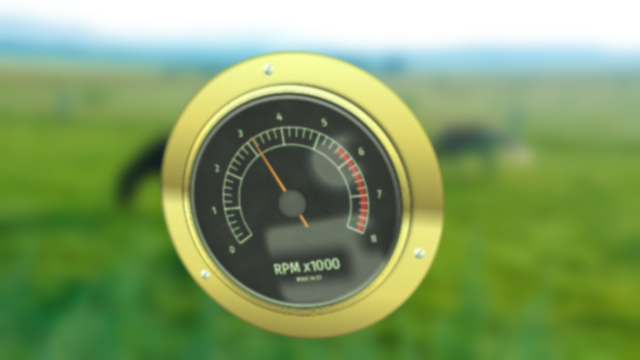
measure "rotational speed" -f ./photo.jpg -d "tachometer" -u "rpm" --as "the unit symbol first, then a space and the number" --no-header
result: rpm 3200
